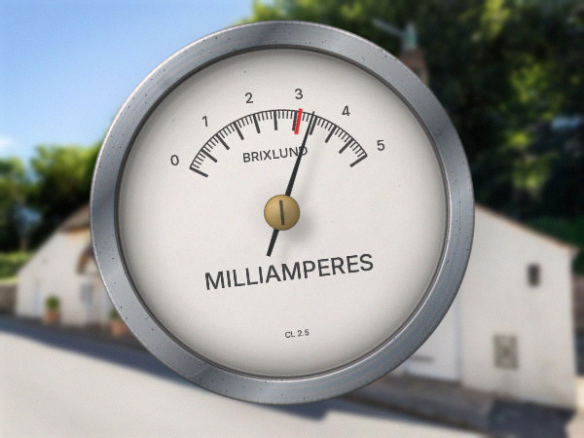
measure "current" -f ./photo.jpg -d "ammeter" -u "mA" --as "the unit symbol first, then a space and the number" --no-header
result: mA 3.4
